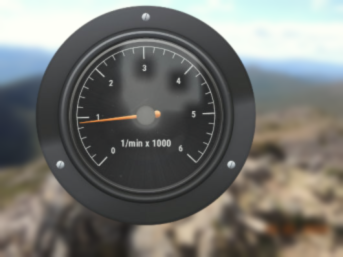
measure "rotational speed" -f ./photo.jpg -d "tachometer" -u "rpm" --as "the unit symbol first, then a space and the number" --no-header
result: rpm 900
